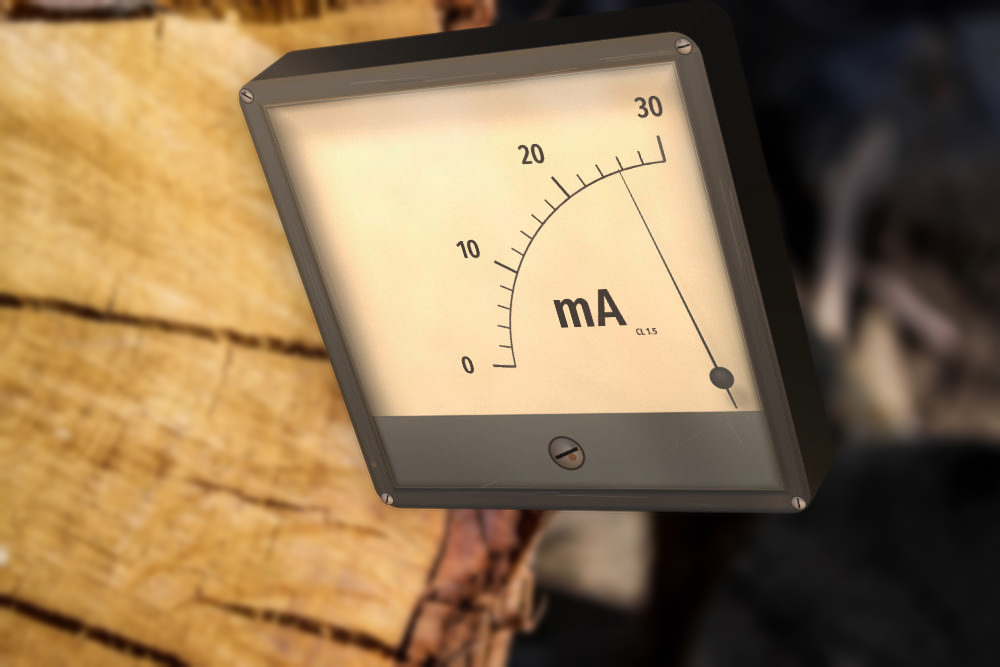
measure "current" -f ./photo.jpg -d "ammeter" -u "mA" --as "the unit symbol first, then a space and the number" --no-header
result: mA 26
